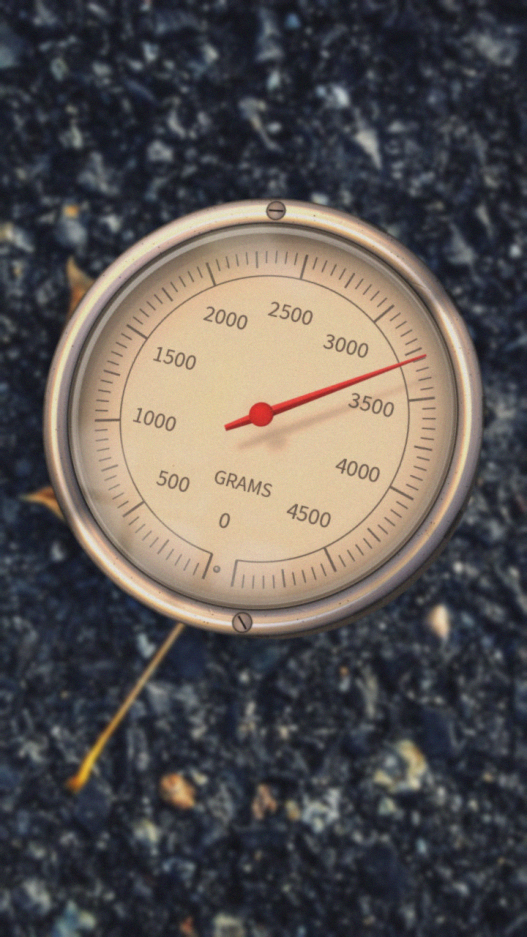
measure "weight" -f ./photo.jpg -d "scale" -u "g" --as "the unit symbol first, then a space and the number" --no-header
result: g 3300
